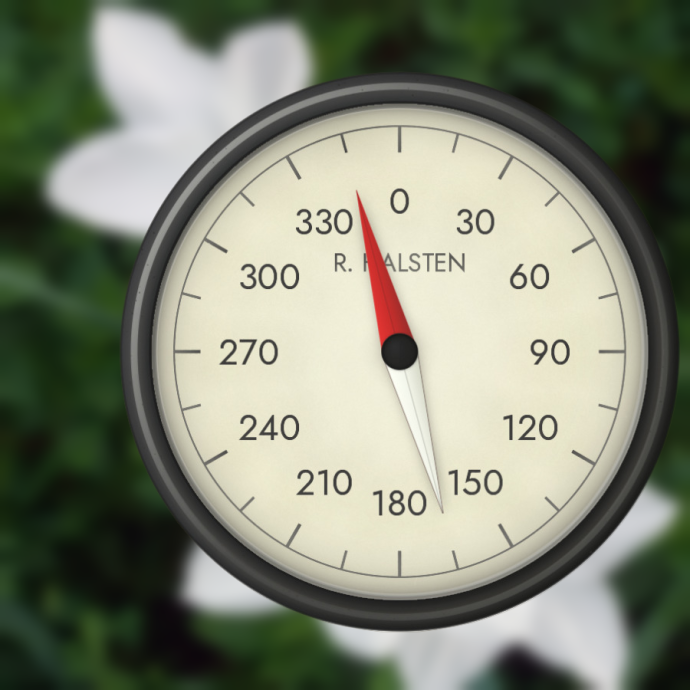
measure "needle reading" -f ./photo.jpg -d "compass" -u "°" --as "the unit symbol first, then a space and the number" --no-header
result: ° 345
